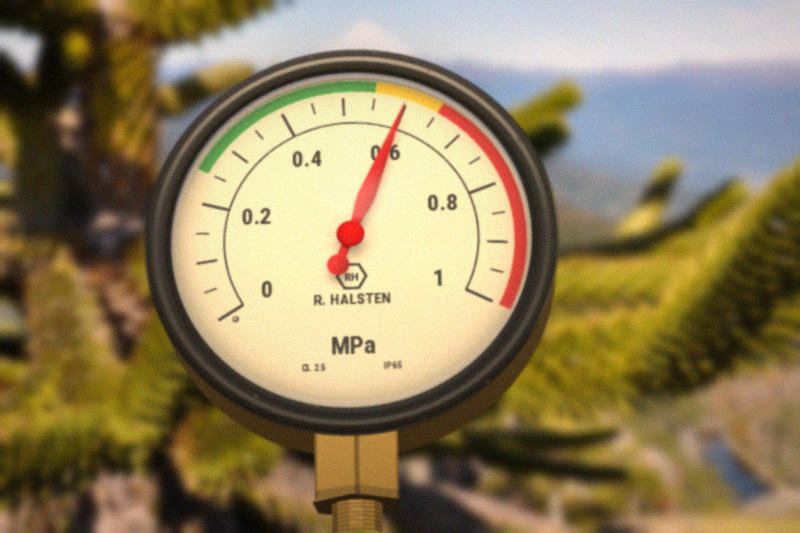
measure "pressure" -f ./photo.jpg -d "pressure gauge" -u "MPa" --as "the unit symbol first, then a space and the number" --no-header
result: MPa 0.6
